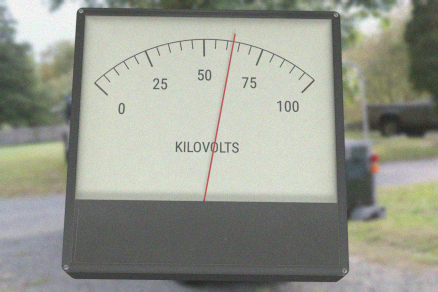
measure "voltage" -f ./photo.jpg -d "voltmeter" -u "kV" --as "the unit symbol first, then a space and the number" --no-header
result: kV 62.5
